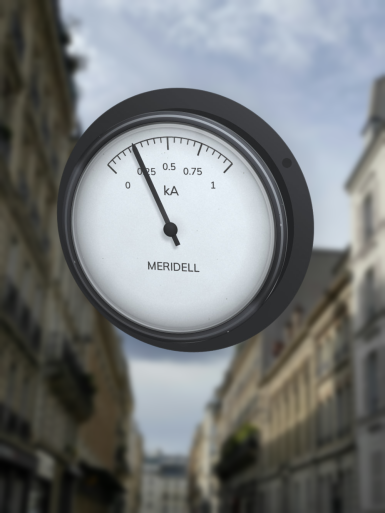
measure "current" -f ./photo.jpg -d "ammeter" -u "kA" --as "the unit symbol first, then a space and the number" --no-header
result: kA 0.25
